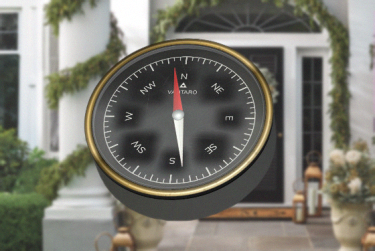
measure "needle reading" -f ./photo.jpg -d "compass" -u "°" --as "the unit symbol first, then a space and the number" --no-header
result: ° 350
